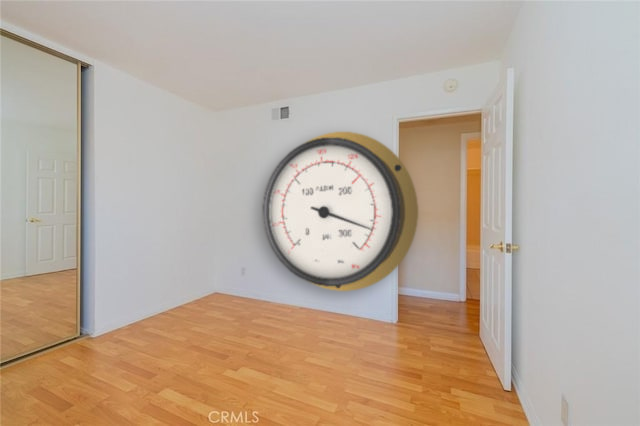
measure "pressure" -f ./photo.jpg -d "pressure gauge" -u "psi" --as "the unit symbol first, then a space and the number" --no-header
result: psi 270
